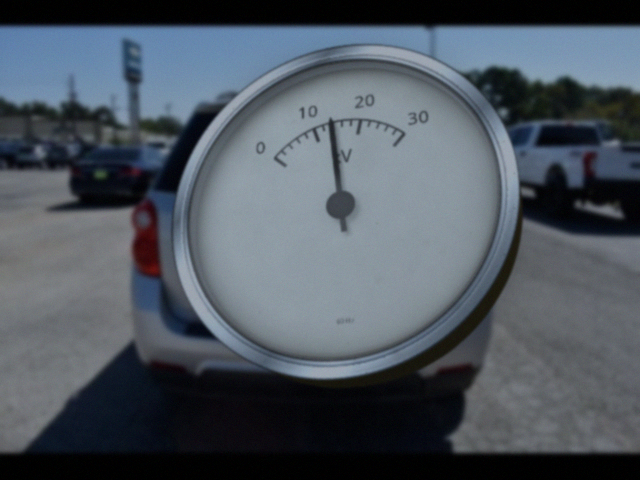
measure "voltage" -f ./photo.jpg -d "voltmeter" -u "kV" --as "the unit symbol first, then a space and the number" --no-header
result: kV 14
